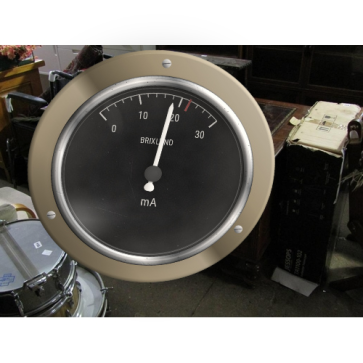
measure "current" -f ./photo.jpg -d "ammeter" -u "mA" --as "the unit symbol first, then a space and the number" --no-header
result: mA 18
